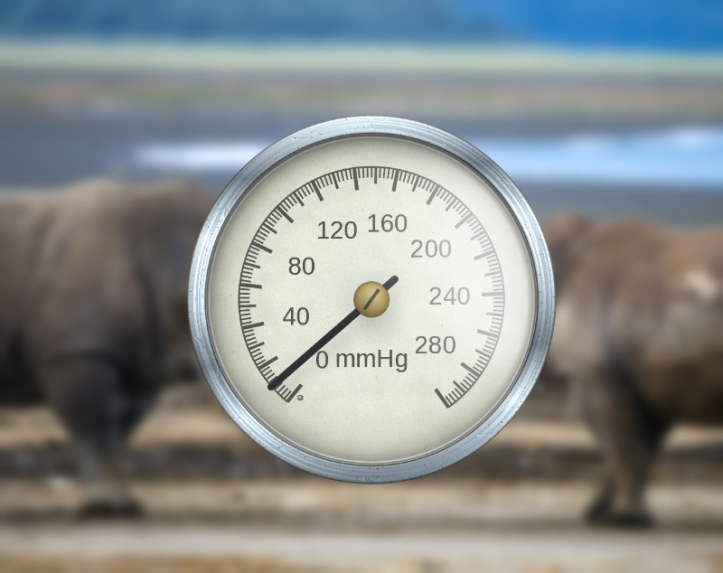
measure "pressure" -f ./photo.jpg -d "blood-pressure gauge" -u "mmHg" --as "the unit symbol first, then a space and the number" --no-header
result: mmHg 10
